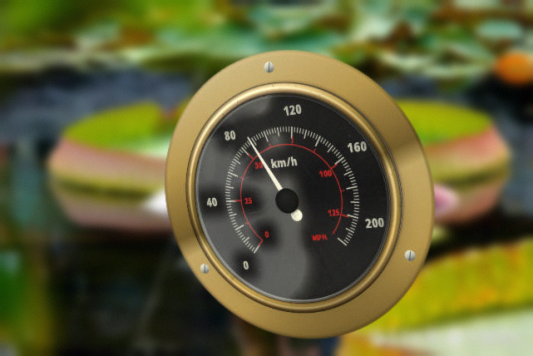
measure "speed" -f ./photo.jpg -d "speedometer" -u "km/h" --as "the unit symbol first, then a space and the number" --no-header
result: km/h 90
